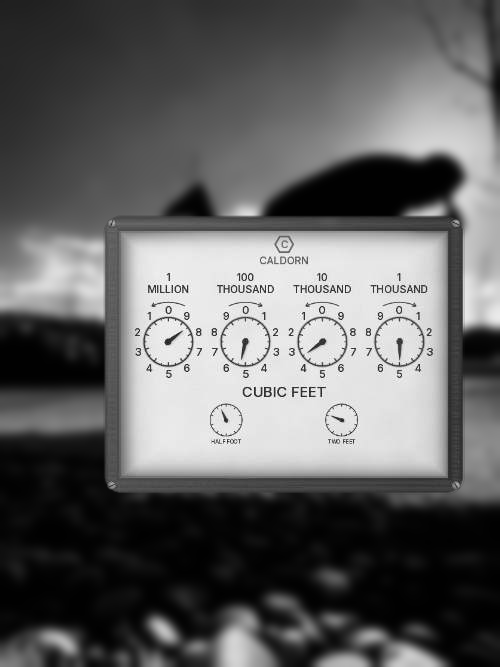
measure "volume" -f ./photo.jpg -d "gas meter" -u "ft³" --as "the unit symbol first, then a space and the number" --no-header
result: ft³ 853500
